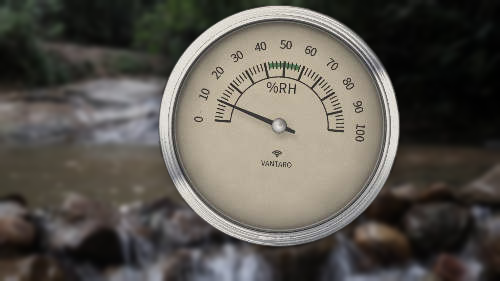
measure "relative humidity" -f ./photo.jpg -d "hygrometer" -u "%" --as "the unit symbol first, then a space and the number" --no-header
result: % 10
